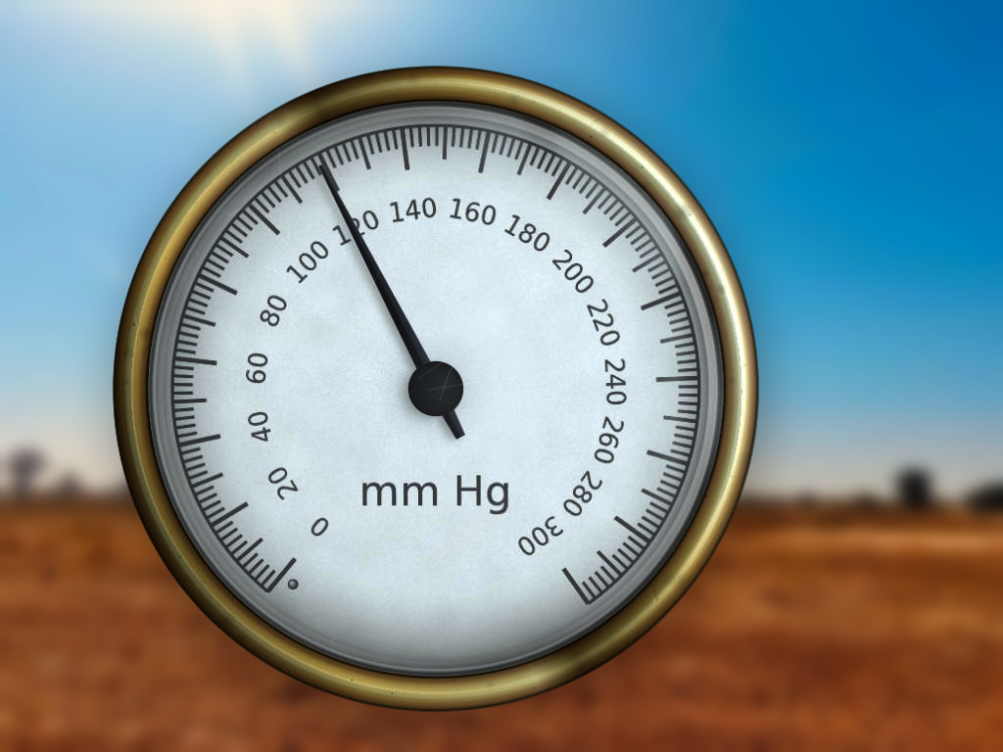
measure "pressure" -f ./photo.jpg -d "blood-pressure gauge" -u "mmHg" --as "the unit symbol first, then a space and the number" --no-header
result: mmHg 119
